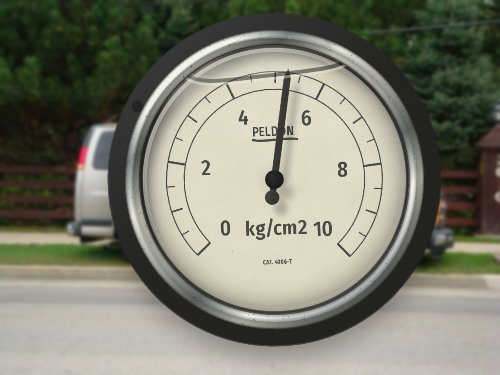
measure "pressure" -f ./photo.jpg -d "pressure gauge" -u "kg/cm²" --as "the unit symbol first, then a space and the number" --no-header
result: kg/cm² 5.25
